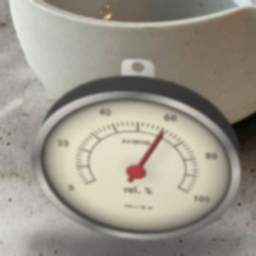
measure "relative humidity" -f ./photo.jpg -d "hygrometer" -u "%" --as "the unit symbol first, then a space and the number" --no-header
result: % 60
